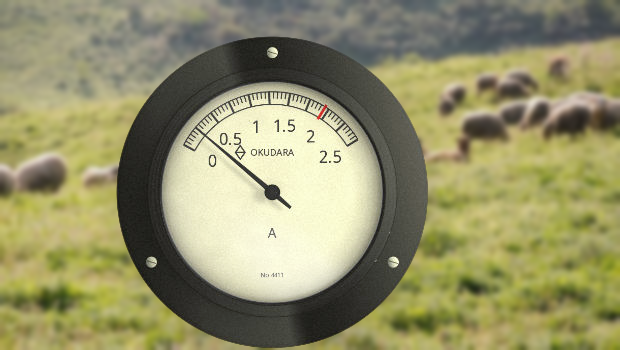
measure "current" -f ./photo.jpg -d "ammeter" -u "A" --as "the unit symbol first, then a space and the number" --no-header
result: A 0.25
